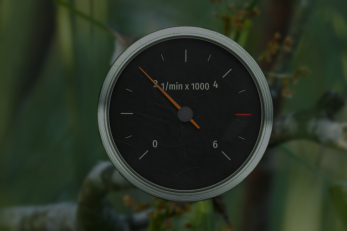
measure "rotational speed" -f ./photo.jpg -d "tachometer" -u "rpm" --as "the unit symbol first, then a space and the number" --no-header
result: rpm 2000
